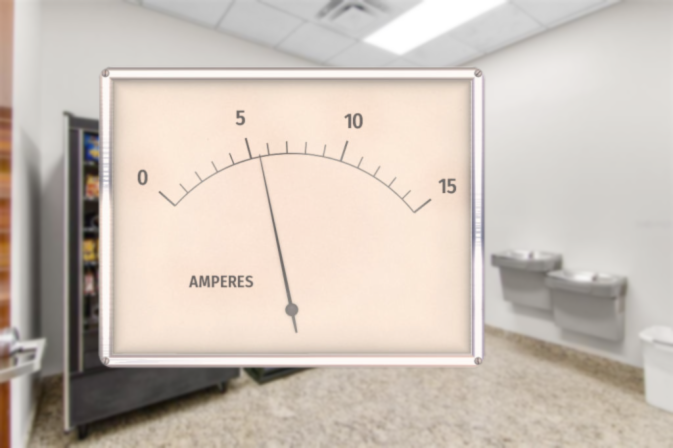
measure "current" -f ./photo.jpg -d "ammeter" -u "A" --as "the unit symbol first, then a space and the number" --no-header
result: A 5.5
